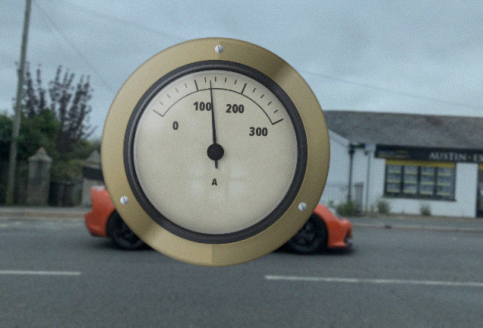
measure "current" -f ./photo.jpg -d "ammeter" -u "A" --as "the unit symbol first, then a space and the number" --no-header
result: A 130
